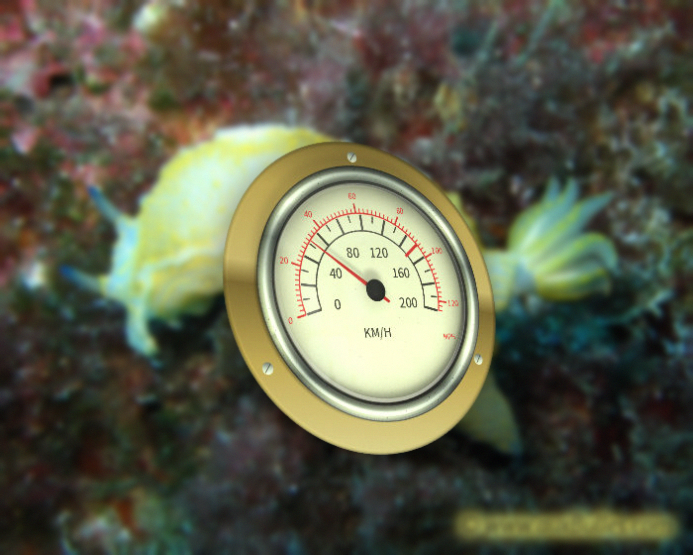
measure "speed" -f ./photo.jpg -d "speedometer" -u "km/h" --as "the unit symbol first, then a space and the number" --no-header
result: km/h 50
